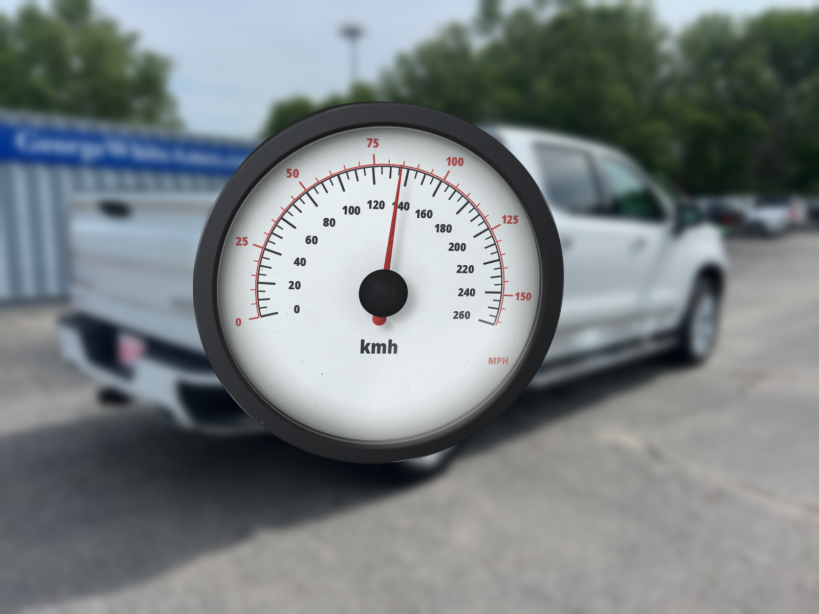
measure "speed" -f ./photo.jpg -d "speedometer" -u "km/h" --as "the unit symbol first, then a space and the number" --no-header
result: km/h 135
